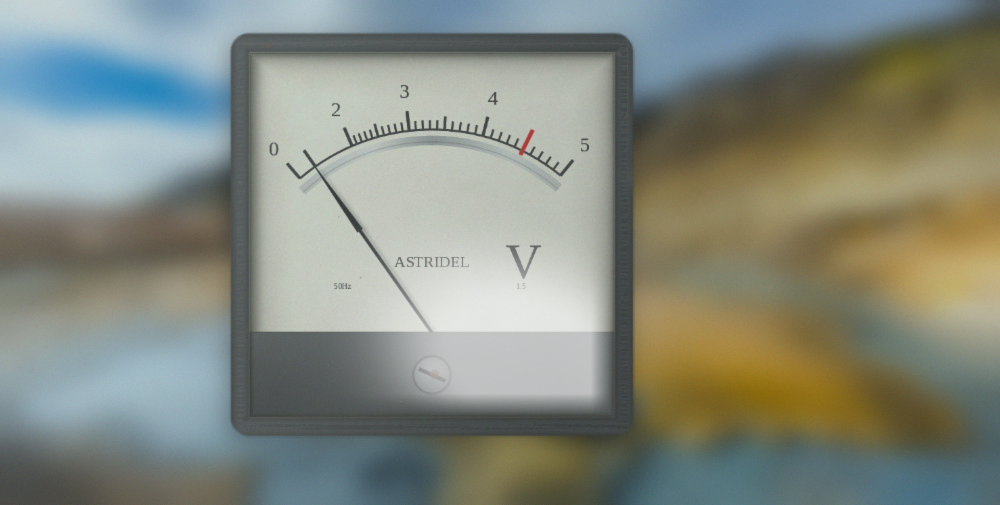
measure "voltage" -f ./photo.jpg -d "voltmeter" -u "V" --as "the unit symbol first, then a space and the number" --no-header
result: V 1
